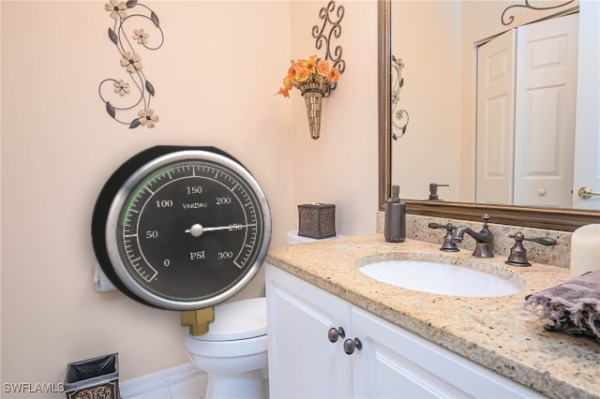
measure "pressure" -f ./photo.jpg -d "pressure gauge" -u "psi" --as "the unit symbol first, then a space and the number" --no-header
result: psi 250
